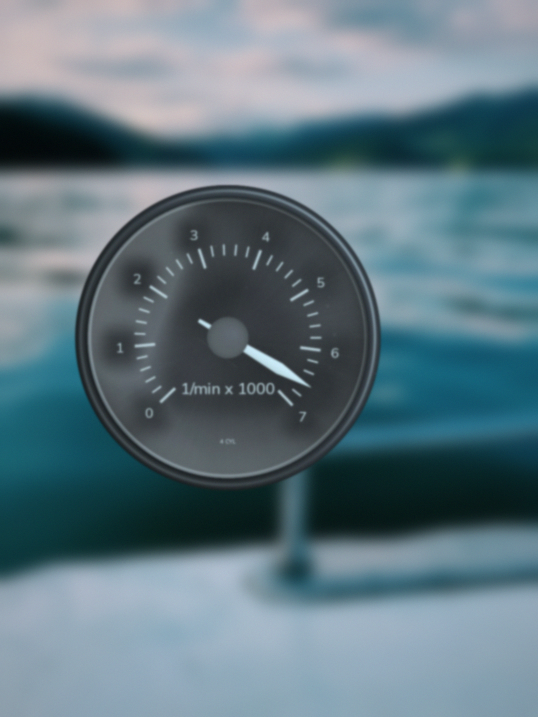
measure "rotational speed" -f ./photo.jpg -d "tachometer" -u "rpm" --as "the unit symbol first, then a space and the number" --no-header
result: rpm 6600
